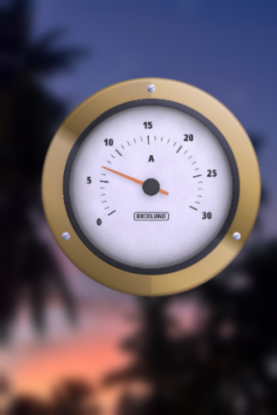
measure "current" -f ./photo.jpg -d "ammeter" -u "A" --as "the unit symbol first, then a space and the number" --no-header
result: A 7
